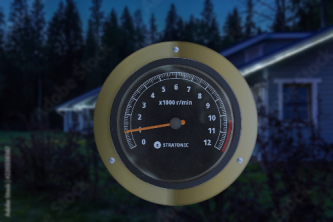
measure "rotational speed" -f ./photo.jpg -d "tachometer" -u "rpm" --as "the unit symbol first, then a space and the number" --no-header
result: rpm 1000
